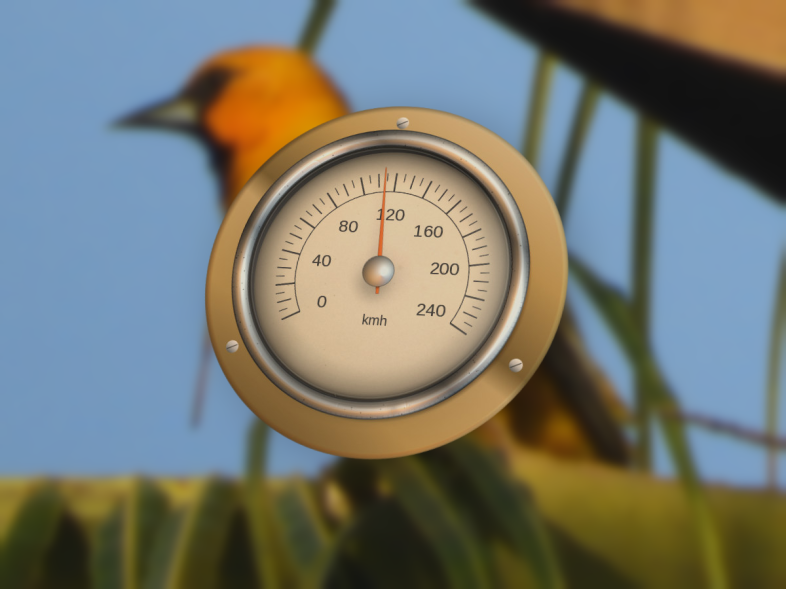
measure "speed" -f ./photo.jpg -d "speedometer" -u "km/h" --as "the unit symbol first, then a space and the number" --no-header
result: km/h 115
